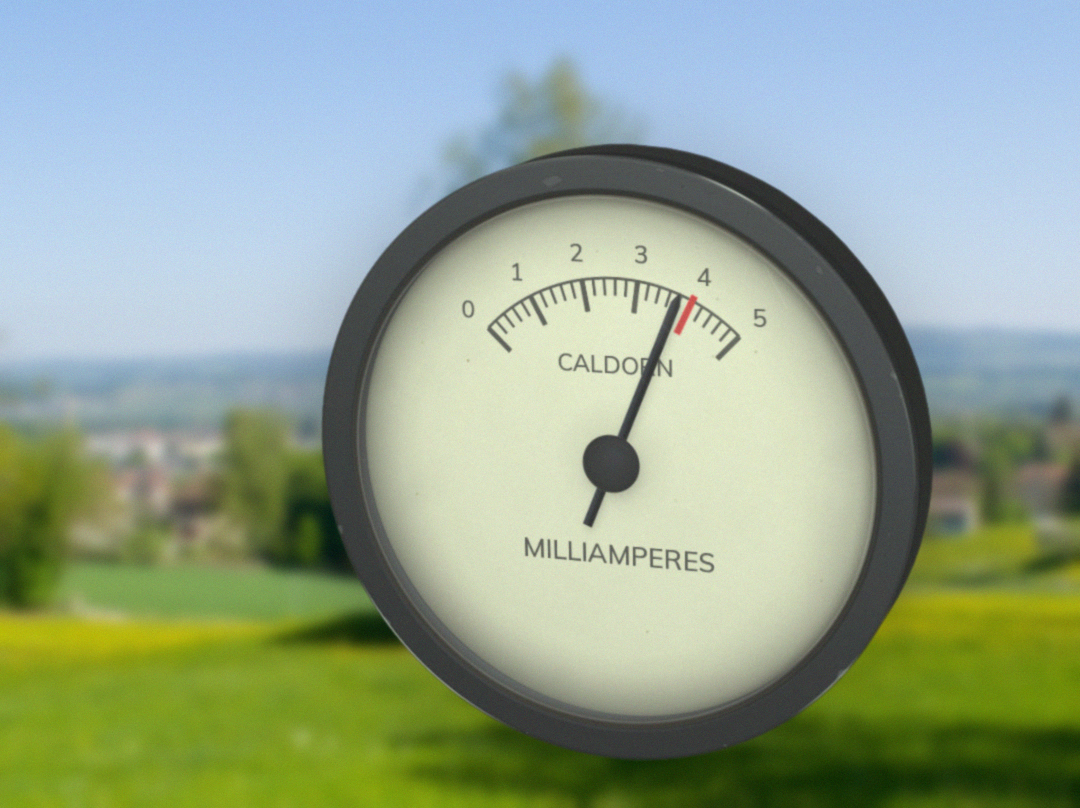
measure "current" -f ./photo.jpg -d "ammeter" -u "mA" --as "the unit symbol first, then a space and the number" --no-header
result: mA 3.8
